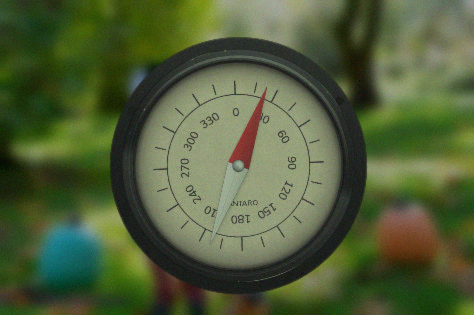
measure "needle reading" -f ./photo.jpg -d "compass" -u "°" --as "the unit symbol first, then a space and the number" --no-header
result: ° 22.5
